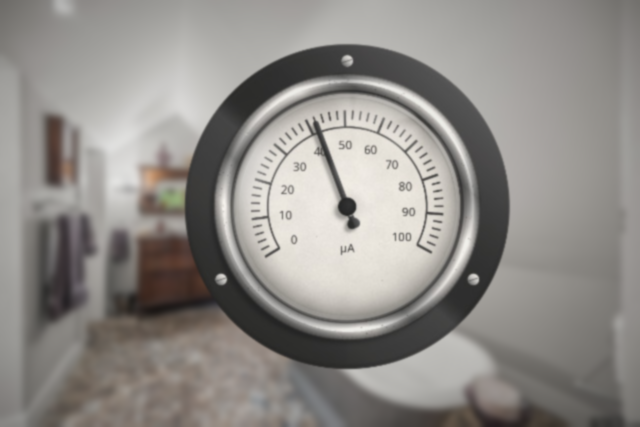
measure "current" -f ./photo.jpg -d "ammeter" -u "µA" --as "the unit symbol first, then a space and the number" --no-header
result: µA 42
